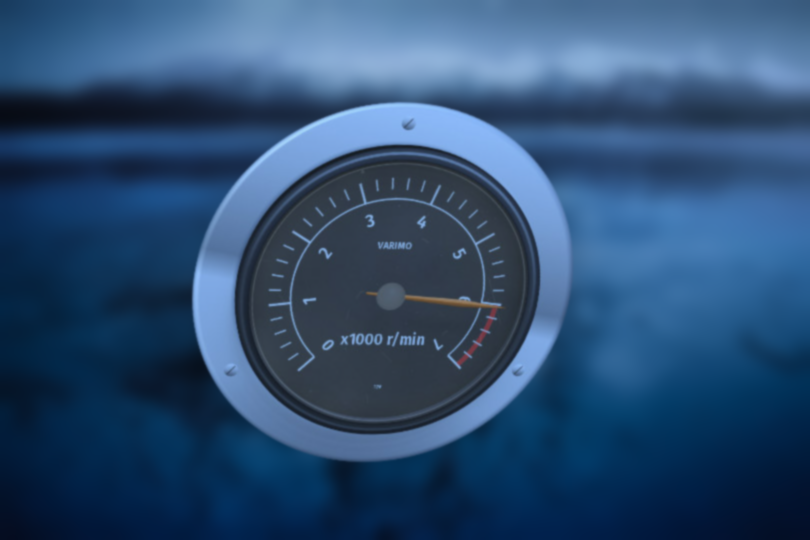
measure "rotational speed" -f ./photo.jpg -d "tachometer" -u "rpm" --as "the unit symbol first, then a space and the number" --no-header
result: rpm 6000
